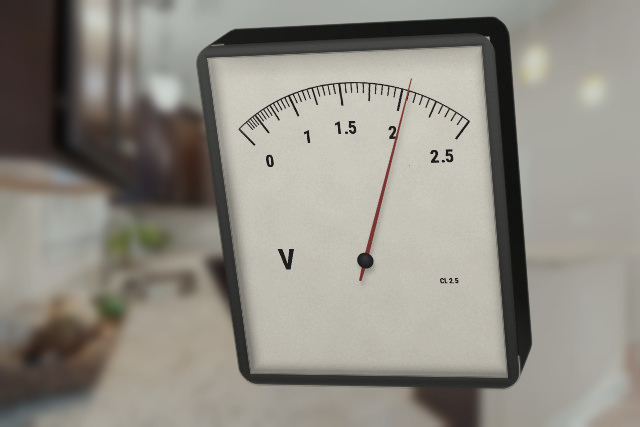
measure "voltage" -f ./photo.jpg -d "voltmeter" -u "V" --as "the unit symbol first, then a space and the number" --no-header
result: V 2.05
